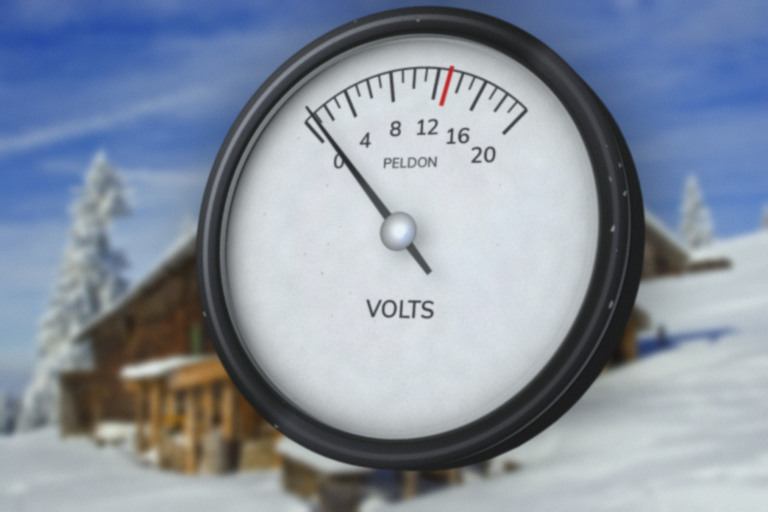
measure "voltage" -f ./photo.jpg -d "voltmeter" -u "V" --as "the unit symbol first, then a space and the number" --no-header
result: V 1
